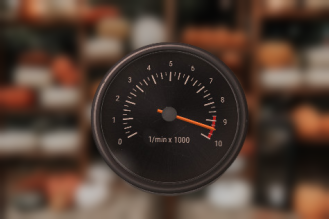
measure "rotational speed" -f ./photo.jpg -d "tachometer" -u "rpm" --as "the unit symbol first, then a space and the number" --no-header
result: rpm 9500
